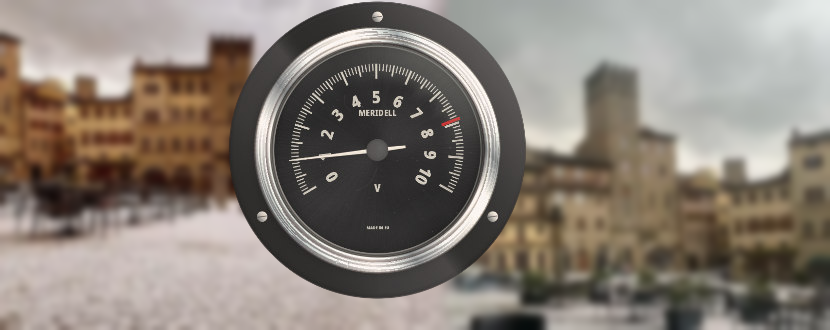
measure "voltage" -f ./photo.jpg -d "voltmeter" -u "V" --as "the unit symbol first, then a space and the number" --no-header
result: V 1
